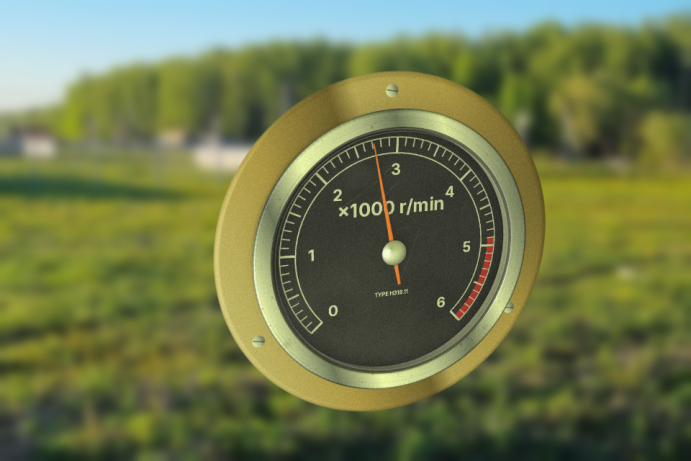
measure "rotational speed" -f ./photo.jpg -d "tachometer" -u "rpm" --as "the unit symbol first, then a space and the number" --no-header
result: rpm 2700
